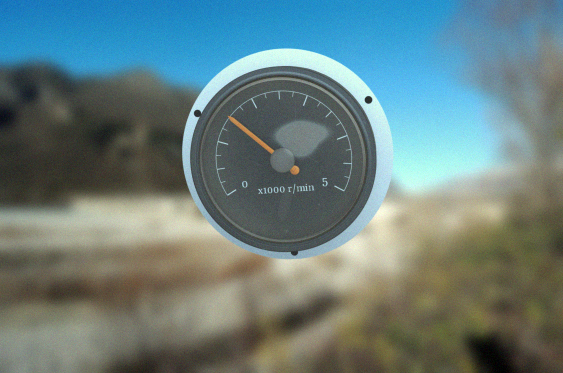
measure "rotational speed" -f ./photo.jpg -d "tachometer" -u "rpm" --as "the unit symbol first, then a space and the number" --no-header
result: rpm 1500
